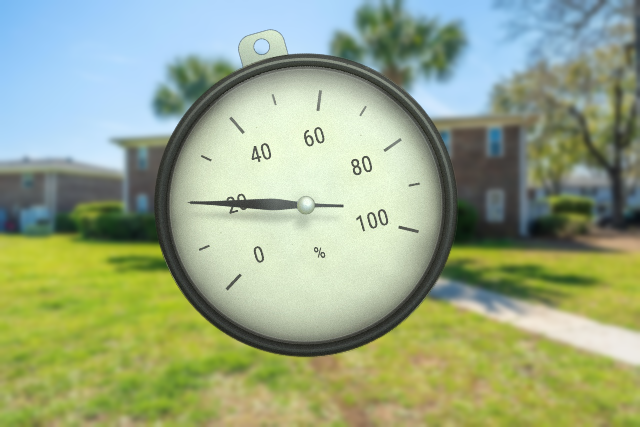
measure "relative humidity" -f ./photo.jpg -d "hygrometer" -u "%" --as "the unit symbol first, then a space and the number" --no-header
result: % 20
